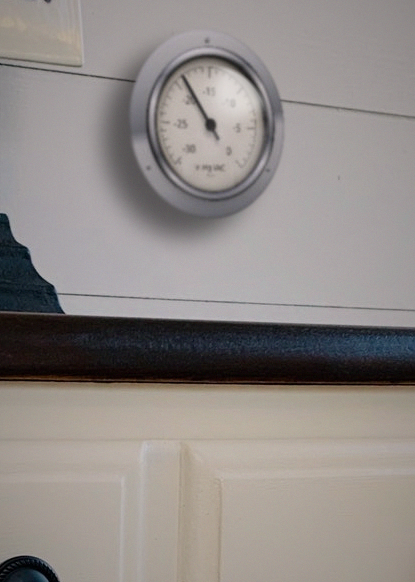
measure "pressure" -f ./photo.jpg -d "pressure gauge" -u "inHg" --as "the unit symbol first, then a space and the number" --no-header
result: inHg -19
